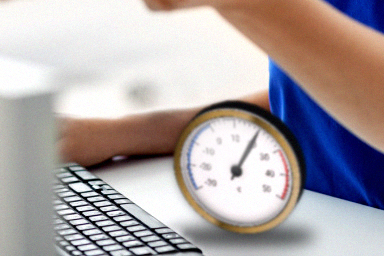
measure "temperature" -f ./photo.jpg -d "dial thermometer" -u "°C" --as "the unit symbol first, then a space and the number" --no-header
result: °C 20
